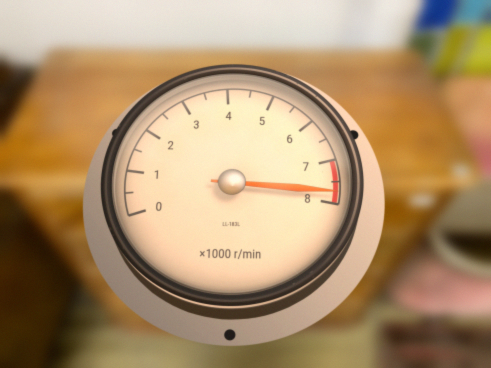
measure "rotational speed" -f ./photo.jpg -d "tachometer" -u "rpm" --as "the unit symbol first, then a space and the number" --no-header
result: rpm 7750
